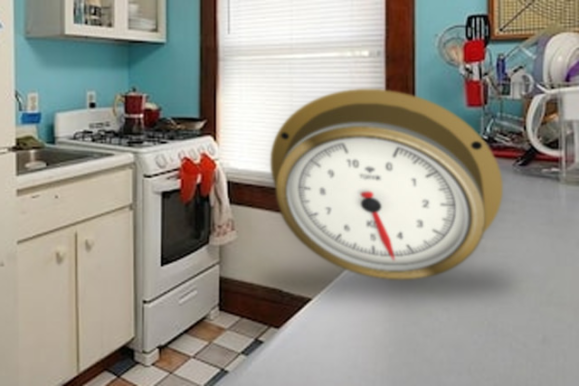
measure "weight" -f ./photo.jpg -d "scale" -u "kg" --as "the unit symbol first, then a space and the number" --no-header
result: kg 4.5
